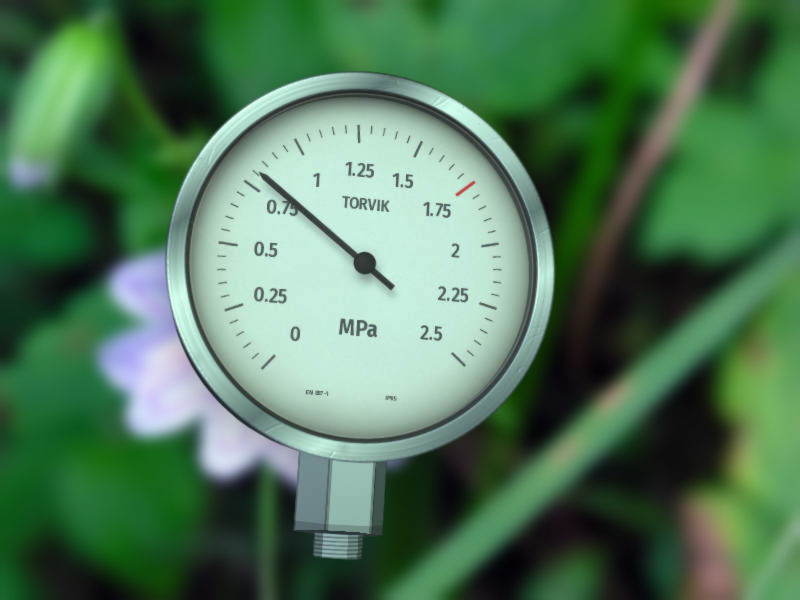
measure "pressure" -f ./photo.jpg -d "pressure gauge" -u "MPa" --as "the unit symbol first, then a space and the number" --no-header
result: MPa 0.8
